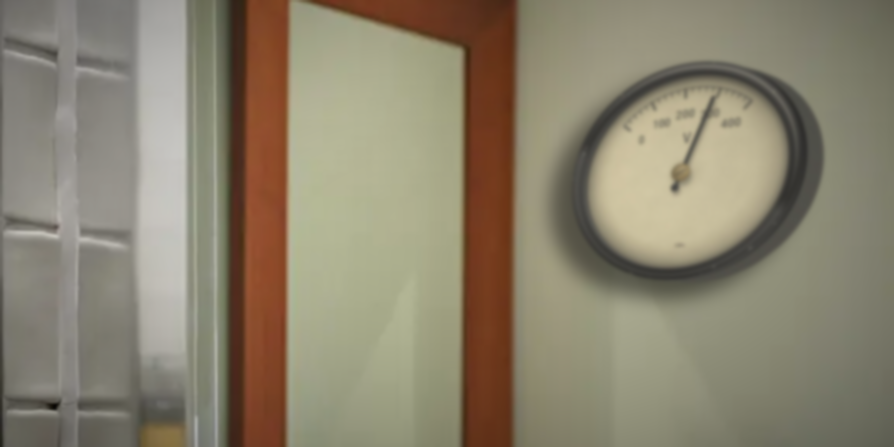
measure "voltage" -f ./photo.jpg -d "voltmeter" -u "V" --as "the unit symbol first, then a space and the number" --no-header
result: V 300
